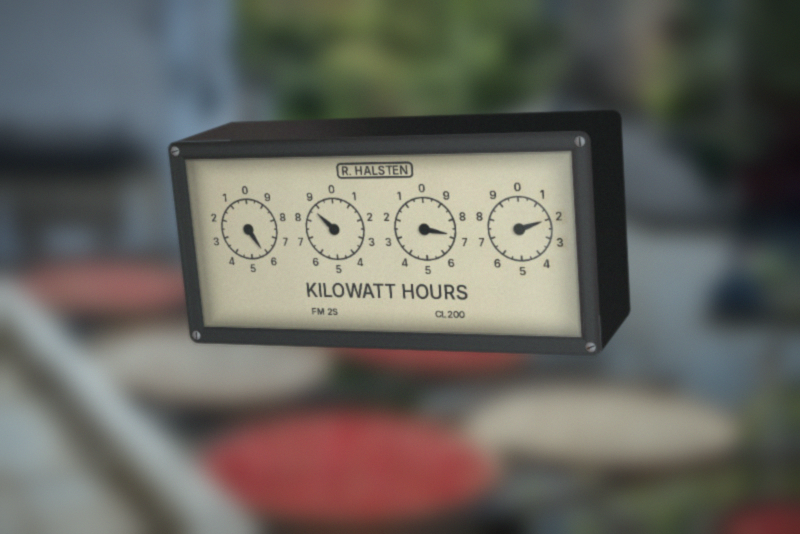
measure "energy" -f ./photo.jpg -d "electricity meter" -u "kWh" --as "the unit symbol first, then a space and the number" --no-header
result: kWh 5872
